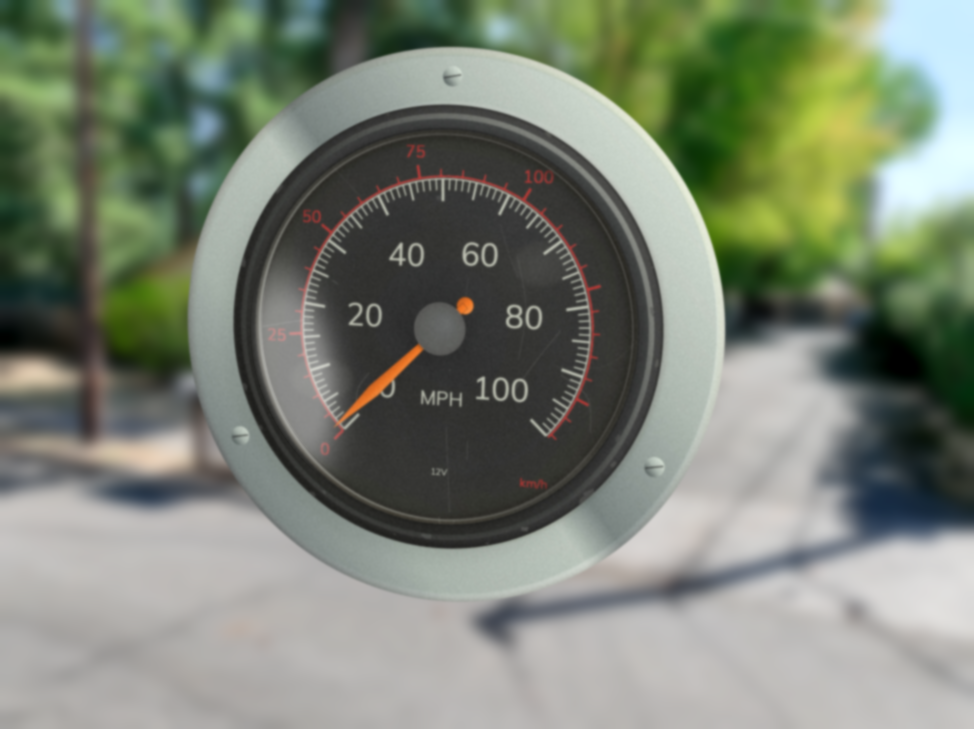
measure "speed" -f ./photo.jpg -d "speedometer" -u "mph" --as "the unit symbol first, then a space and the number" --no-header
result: mph 1
